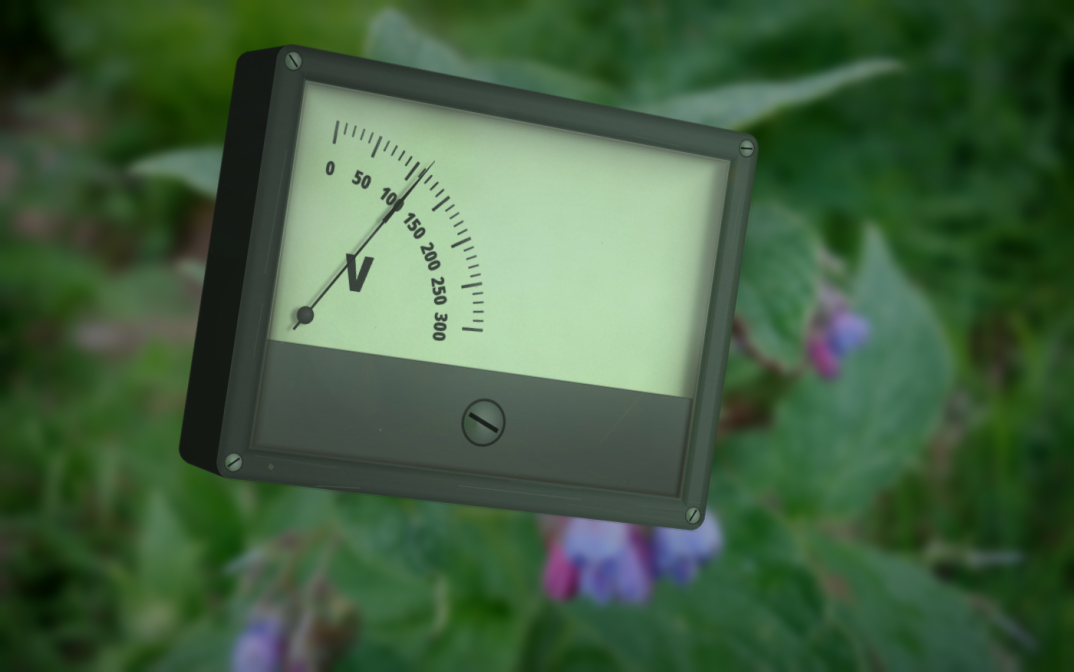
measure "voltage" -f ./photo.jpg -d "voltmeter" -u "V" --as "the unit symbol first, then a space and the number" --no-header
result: V 110
